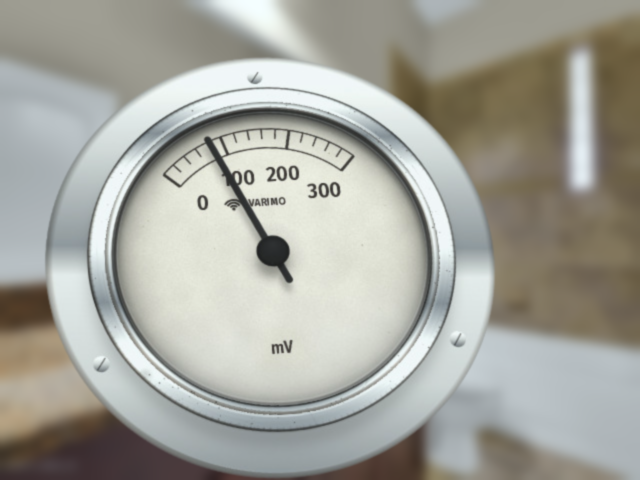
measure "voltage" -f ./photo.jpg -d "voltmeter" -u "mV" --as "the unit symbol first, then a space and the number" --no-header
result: mV 80
